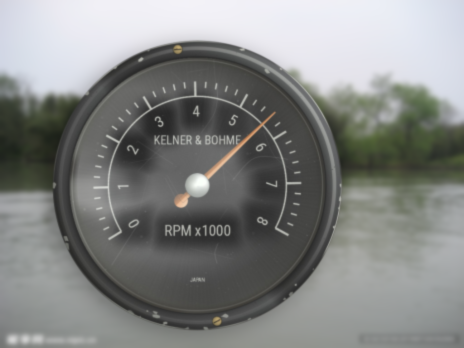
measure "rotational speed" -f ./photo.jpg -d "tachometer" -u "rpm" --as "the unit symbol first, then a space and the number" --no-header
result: rpm 5600
